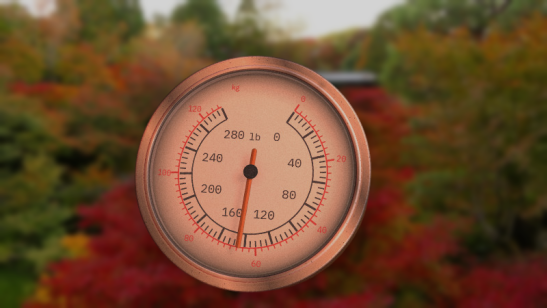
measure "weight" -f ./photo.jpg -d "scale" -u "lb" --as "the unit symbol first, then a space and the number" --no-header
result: lb 144
